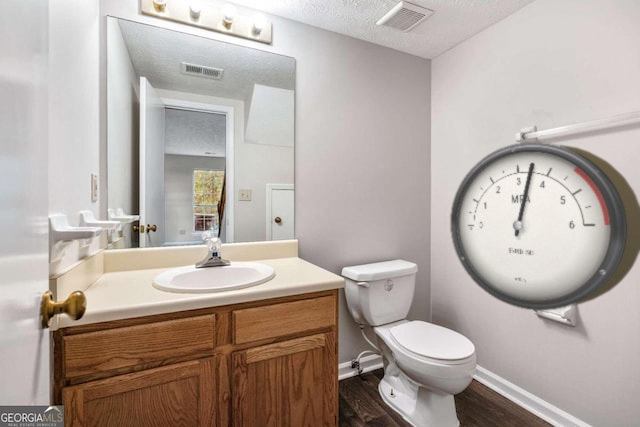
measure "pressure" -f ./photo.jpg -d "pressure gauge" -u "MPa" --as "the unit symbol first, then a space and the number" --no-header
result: MPa 3.5
